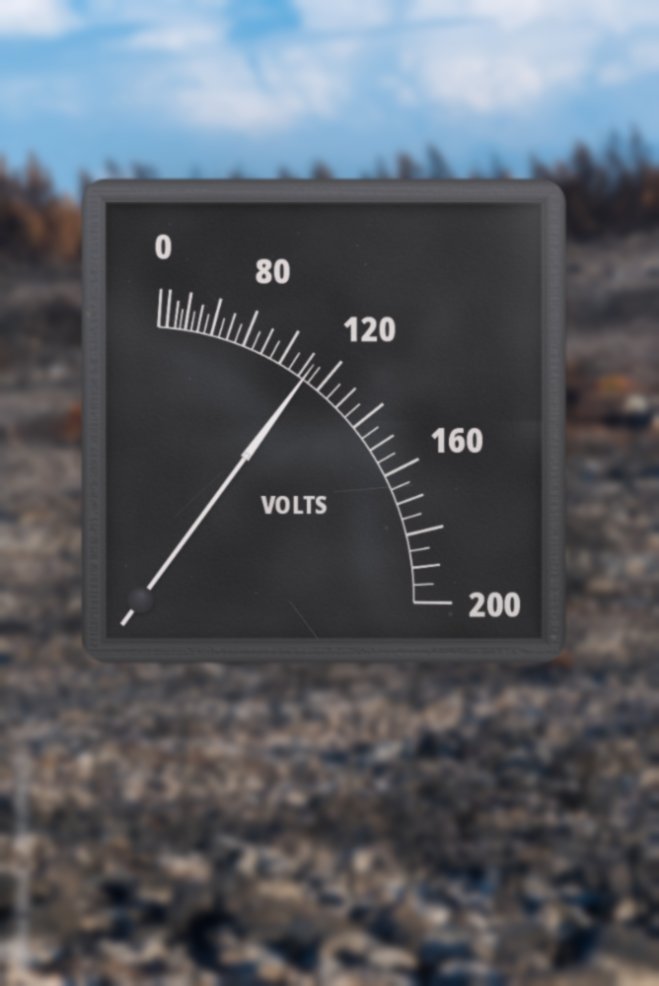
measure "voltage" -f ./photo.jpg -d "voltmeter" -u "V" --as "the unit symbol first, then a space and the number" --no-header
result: V 112.5
